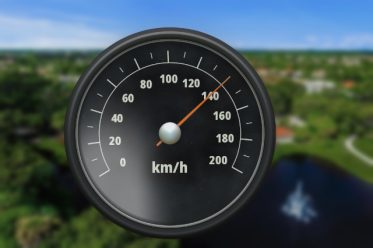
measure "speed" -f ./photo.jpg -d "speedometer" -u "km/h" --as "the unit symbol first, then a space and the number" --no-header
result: km/h 140
